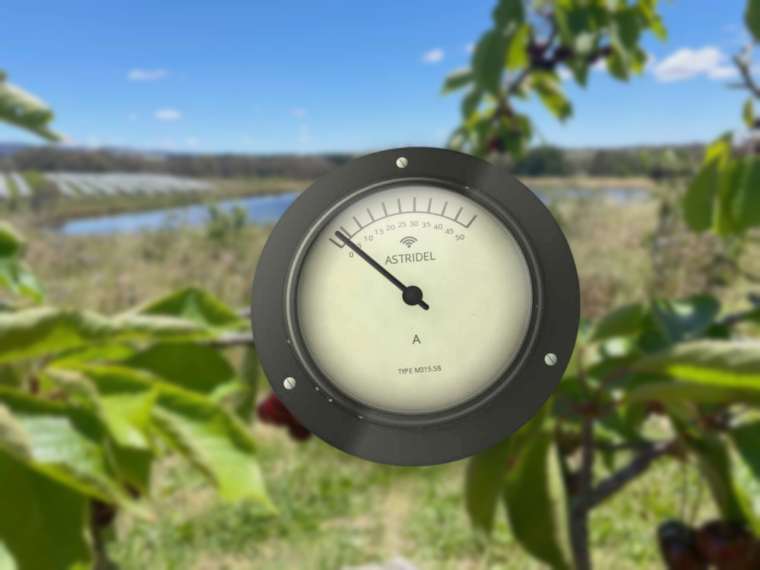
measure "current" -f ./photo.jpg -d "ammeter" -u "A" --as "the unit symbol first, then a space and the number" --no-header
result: A 2.5
